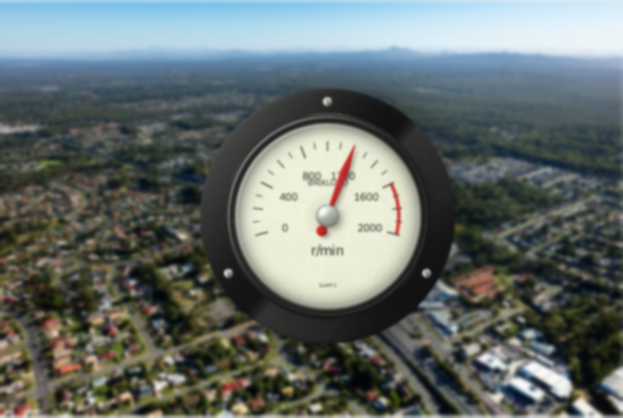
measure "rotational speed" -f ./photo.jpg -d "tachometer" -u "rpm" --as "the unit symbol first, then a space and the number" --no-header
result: rpm 1200
